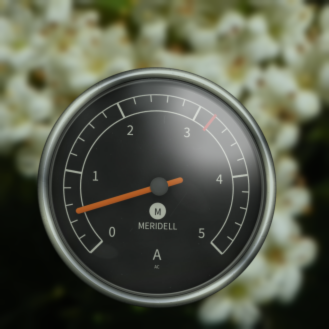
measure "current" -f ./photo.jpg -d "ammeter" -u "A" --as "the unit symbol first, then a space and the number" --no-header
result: A 0.5
